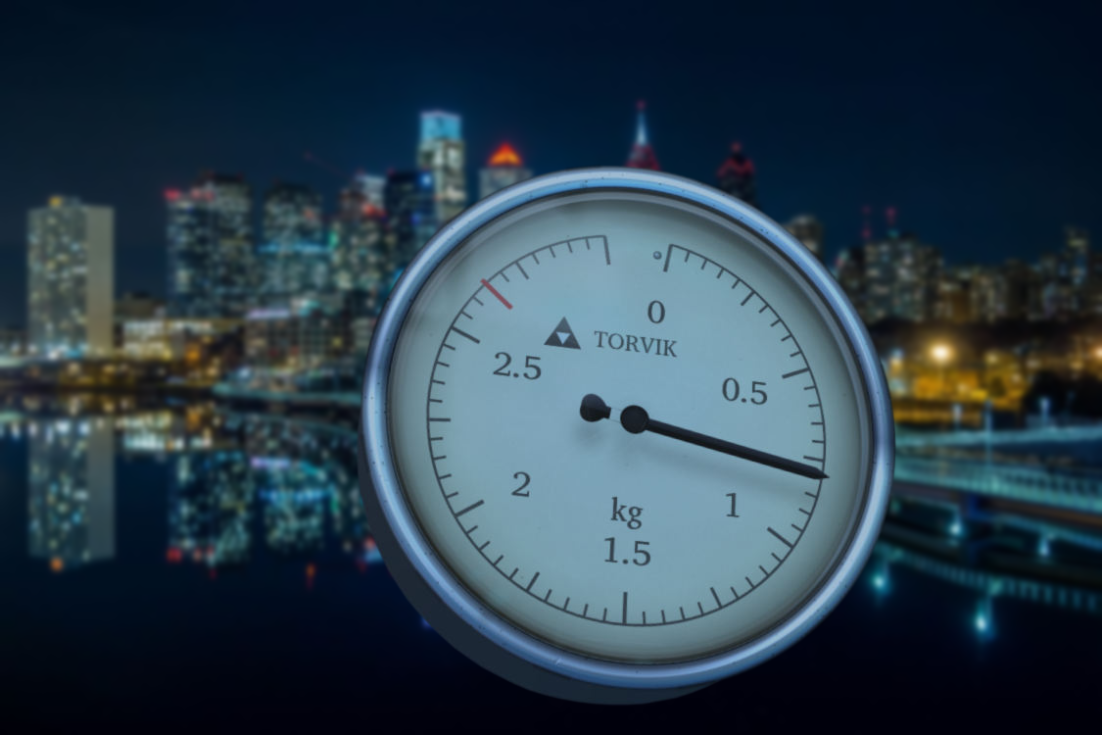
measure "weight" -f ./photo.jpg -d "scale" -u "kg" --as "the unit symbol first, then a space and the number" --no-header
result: kg 0.8
